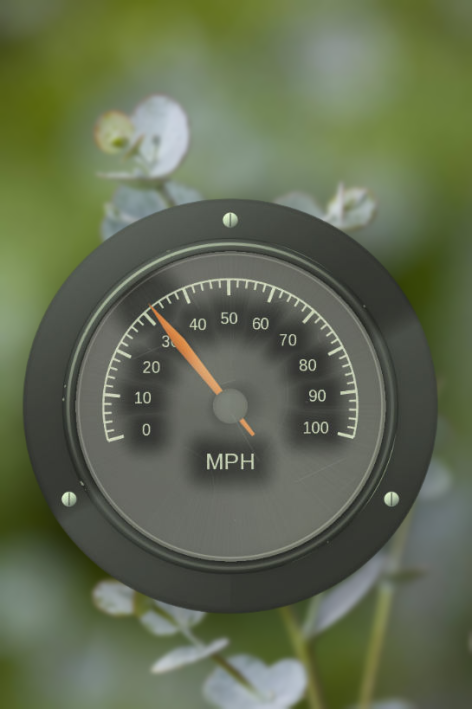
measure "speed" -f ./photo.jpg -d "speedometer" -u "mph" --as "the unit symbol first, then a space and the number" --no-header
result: mph 32
